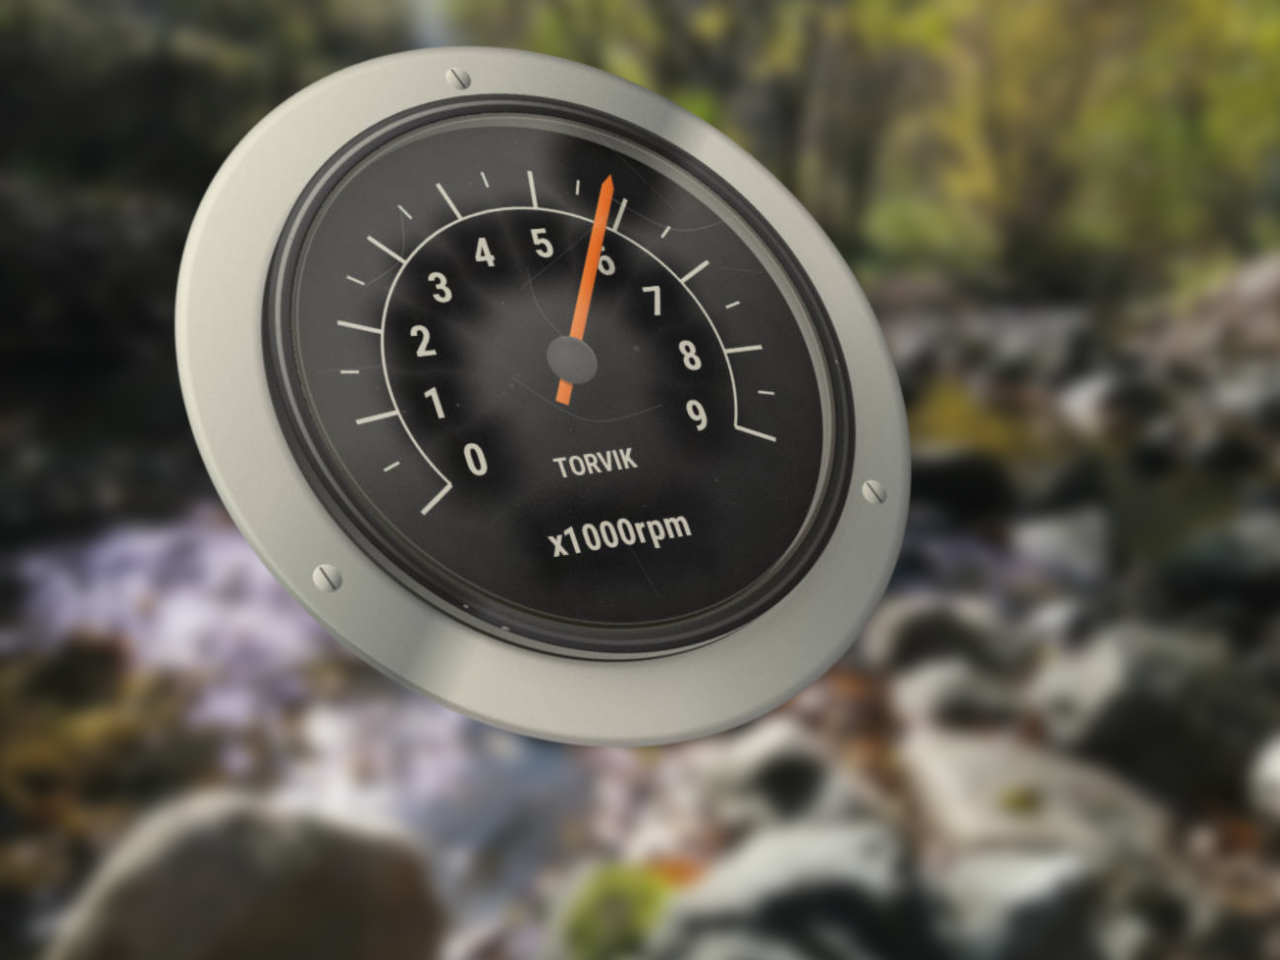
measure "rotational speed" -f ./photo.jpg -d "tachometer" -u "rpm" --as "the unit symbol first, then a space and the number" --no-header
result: rpm 5750
